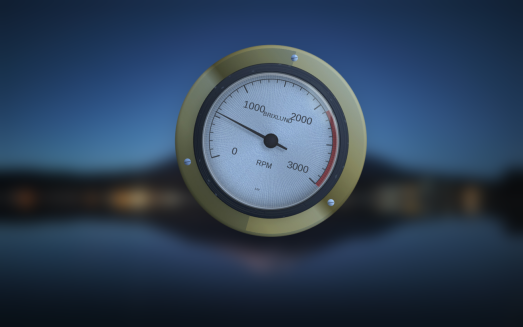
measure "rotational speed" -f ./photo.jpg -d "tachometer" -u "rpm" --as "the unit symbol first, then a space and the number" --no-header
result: rpm 550
